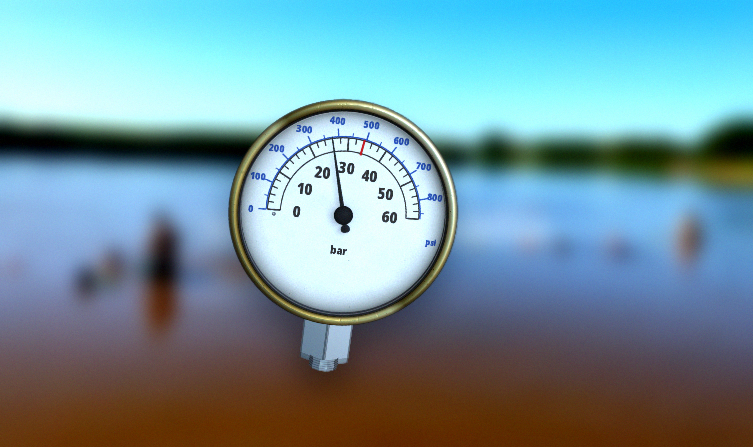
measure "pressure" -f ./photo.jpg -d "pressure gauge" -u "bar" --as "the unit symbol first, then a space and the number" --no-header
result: bar 26
